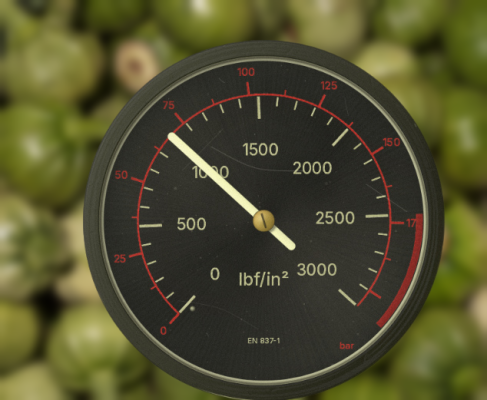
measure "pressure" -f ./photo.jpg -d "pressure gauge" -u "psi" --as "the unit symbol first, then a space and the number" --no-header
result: psi 1000
